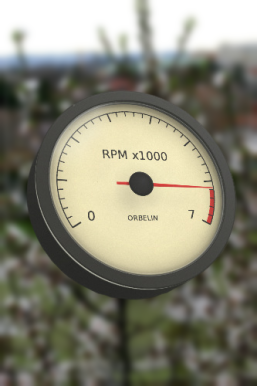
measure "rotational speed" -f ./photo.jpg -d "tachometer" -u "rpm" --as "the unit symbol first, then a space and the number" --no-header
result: rpm 6200
